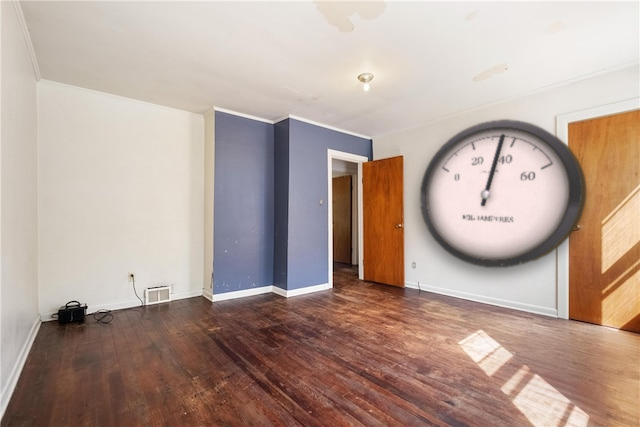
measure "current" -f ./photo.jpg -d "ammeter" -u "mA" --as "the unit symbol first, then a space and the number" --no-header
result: mA 35
